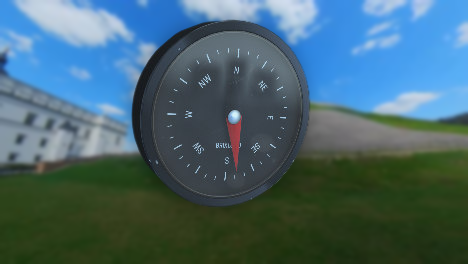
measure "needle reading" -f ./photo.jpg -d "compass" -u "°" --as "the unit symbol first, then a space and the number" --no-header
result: ° 170
